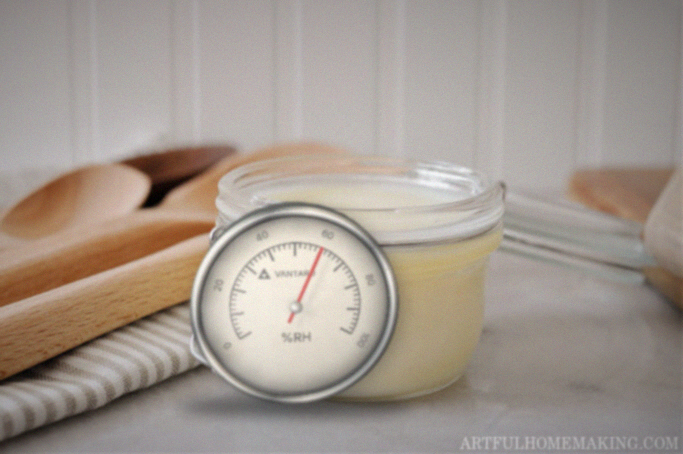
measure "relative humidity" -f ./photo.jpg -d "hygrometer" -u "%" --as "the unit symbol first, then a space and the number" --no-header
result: % 60
